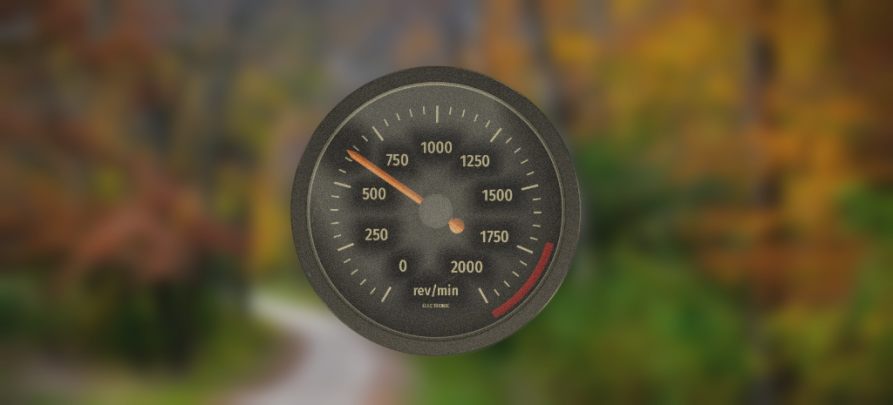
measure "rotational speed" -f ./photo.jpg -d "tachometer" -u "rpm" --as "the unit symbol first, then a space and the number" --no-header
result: rpm 625
